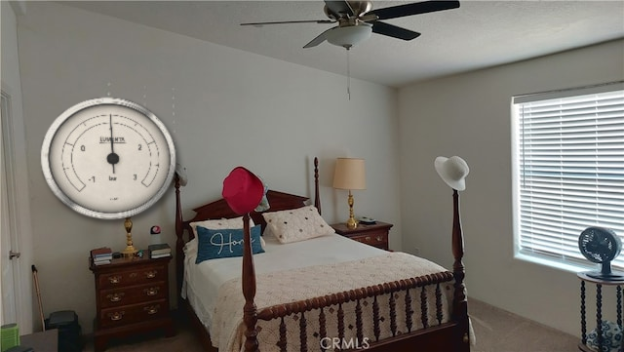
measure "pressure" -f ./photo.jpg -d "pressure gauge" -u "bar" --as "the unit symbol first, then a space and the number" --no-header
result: bar 1
